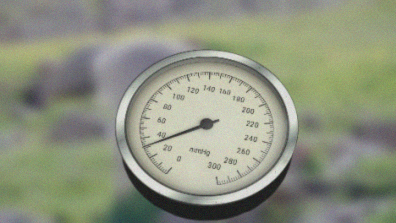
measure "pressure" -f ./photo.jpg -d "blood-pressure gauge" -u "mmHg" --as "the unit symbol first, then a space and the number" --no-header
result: mmHg 30
